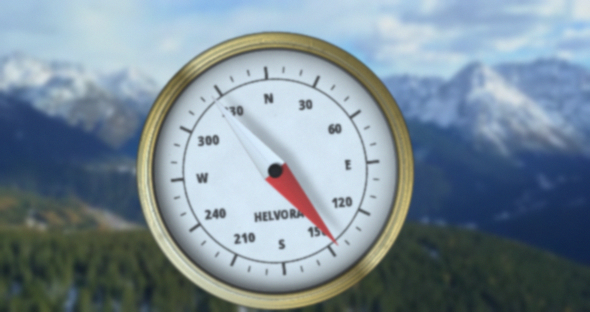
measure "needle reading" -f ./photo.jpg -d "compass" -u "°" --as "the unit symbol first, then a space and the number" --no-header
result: ° 145
